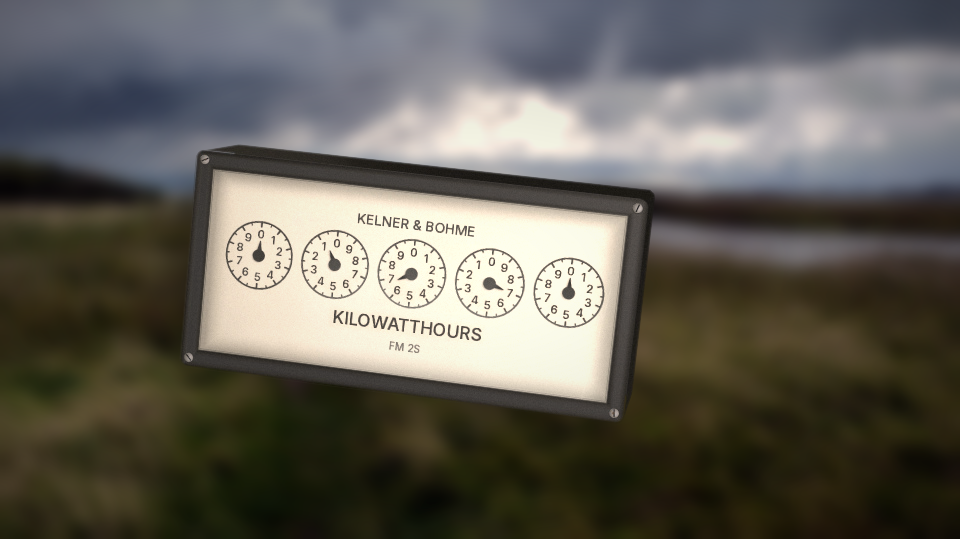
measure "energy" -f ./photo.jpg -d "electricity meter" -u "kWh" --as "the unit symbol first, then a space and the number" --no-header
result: kWh 670
